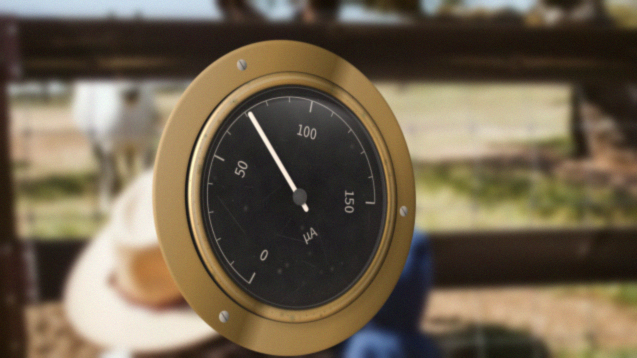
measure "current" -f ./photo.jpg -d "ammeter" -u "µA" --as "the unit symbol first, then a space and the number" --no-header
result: µA 70
